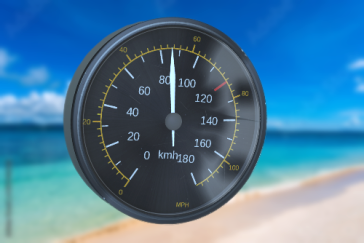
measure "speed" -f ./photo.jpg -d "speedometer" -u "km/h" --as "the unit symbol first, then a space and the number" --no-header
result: km/h 85
